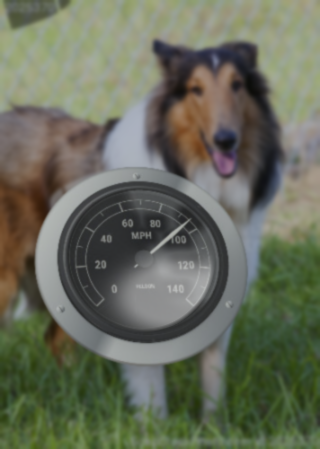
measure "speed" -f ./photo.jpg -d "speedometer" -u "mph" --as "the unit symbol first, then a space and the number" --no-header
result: mph 95
